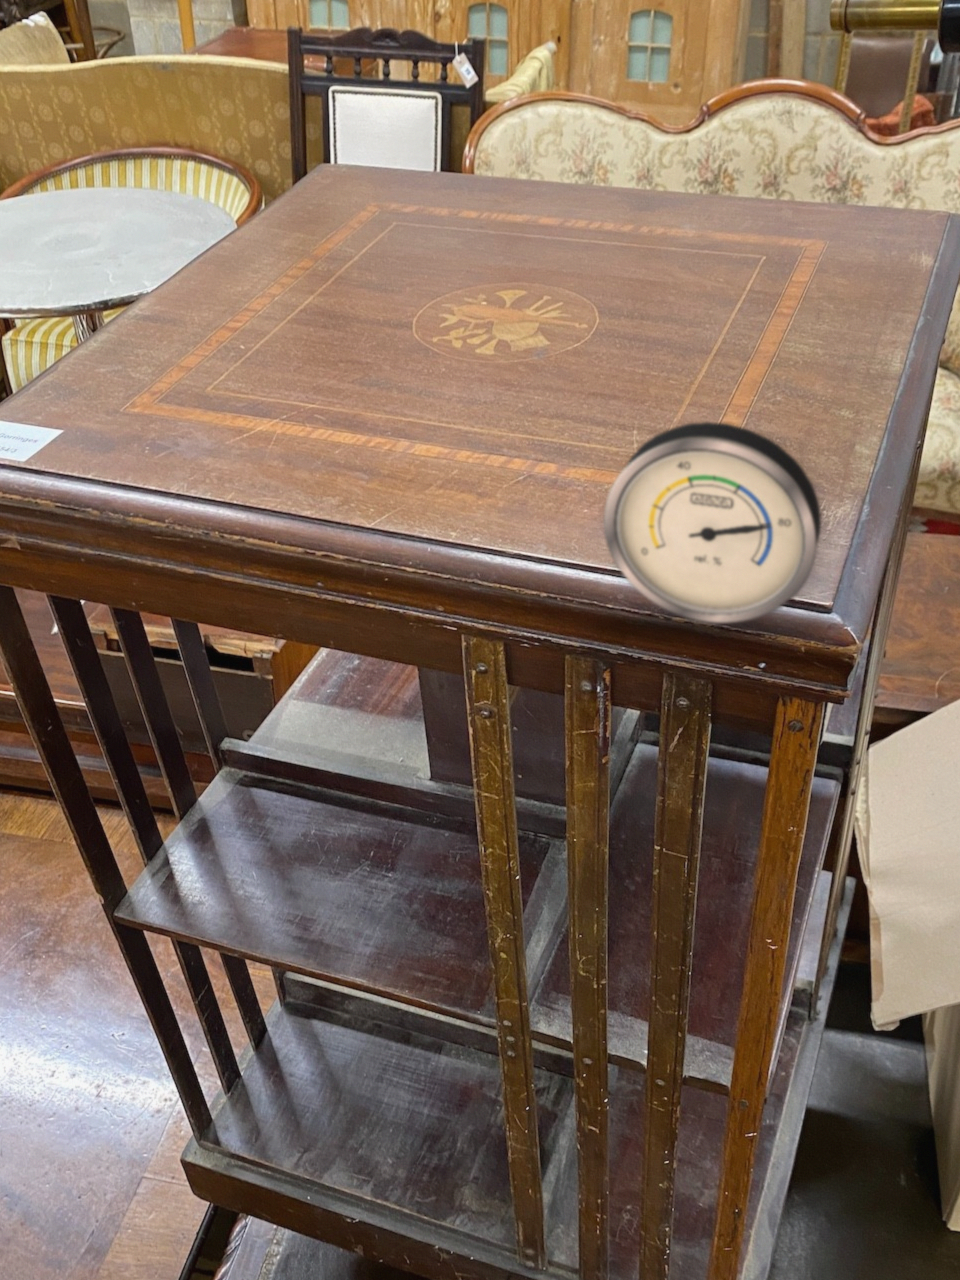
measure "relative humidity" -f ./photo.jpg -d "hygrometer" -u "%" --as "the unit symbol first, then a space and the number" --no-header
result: % 80
